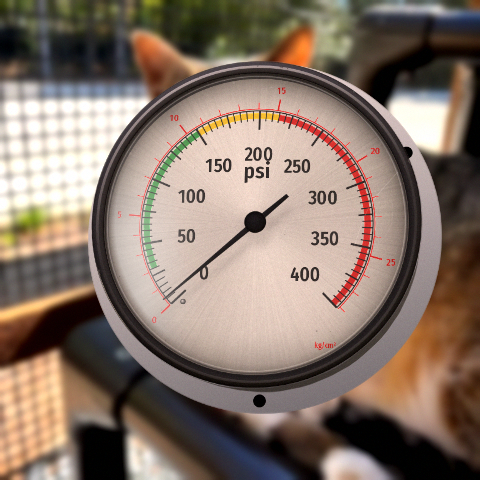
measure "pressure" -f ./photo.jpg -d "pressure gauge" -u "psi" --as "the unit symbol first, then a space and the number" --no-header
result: psi 5
